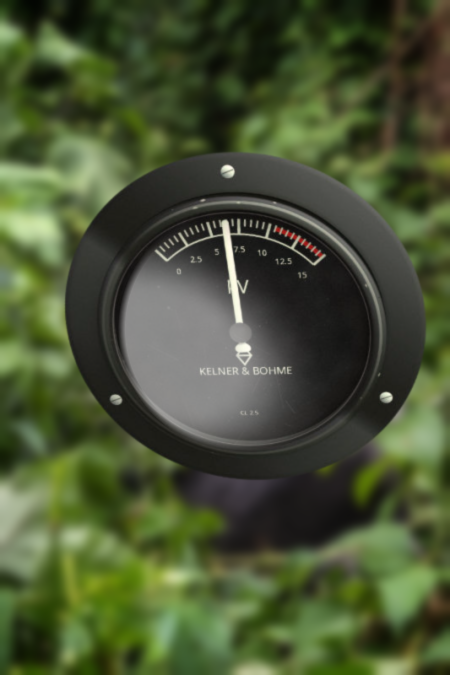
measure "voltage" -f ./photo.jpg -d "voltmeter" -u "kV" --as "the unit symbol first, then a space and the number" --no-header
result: kV 6.5
